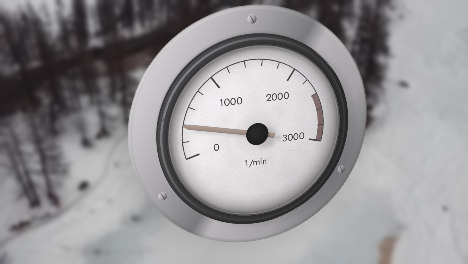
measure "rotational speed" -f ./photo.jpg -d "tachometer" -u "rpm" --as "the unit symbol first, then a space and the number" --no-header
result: rpm 400
